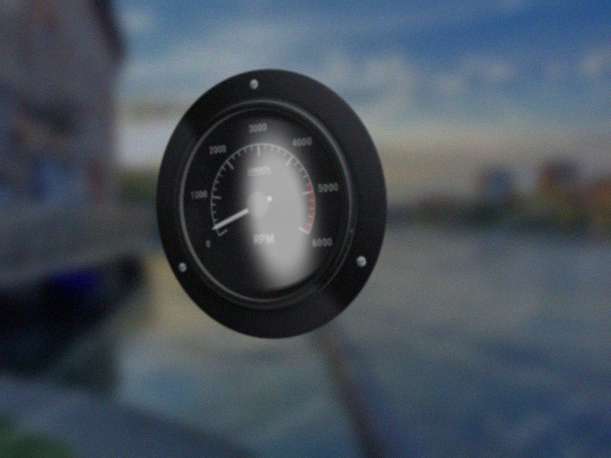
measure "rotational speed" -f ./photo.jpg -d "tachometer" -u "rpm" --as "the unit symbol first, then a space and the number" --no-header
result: rpm 200
